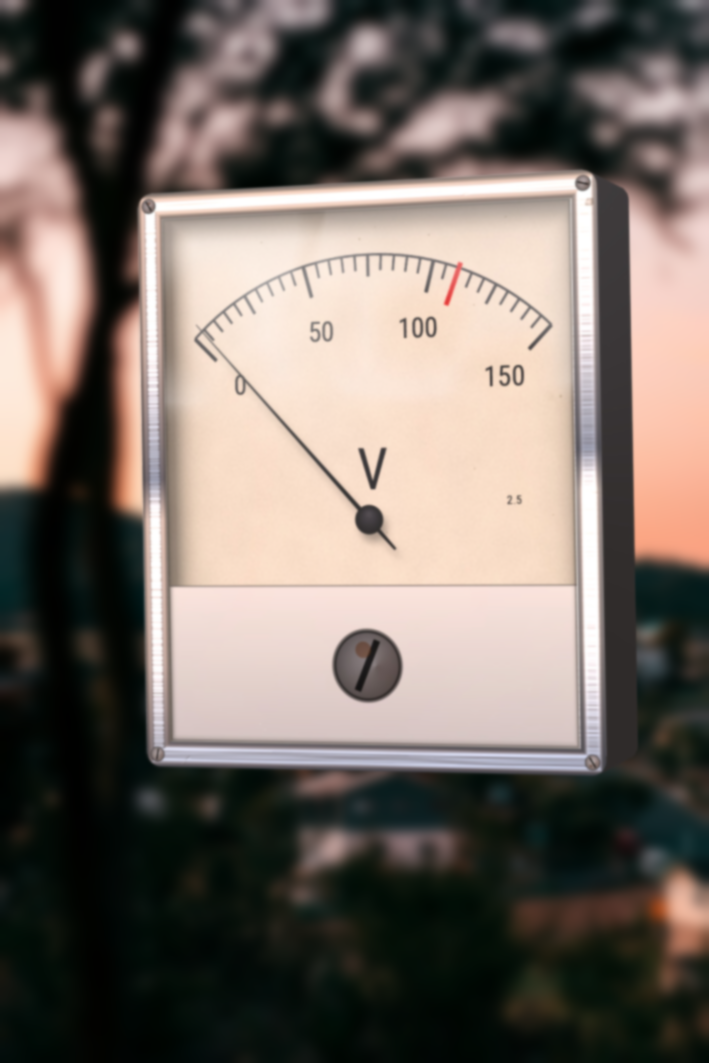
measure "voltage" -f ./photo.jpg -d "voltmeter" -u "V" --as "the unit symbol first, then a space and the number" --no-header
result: V 5
